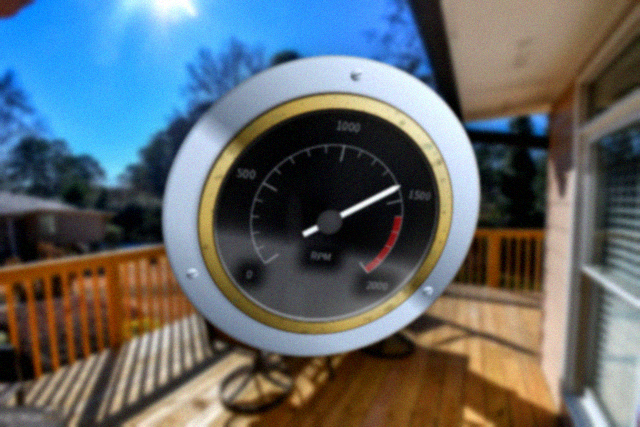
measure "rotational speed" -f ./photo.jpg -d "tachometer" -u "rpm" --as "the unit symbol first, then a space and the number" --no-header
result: rpm 1400
